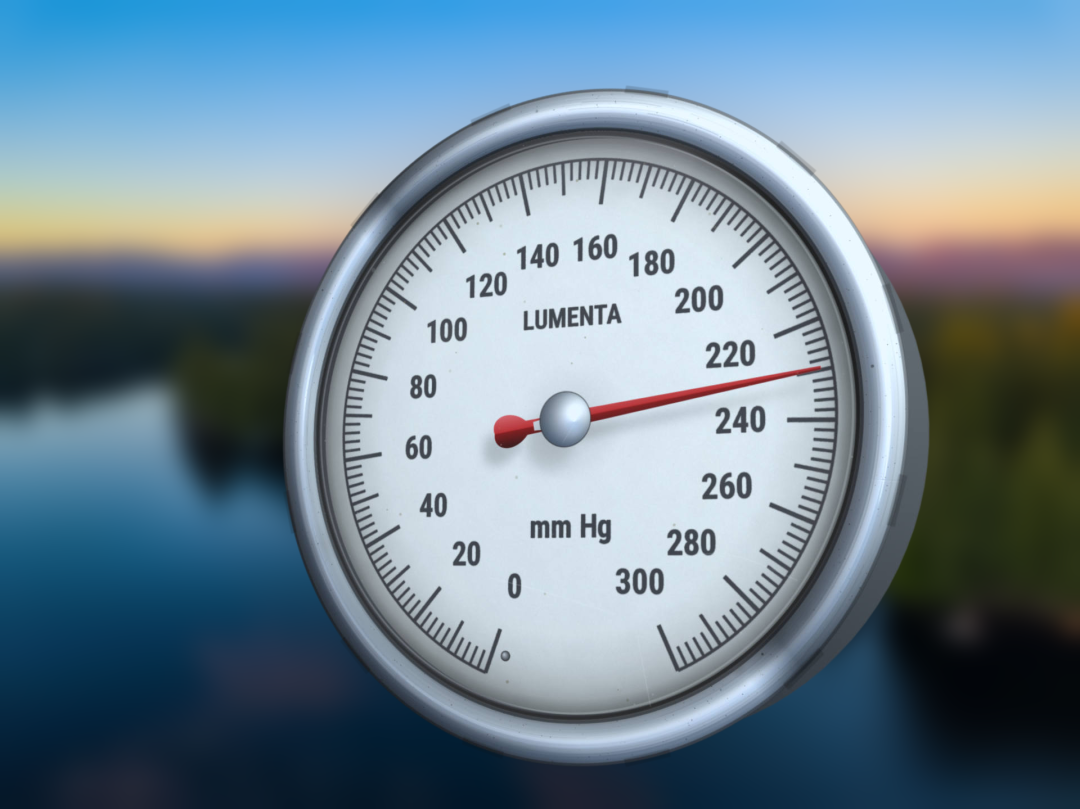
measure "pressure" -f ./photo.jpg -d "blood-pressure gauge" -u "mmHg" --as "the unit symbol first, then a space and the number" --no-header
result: mmHg 230
